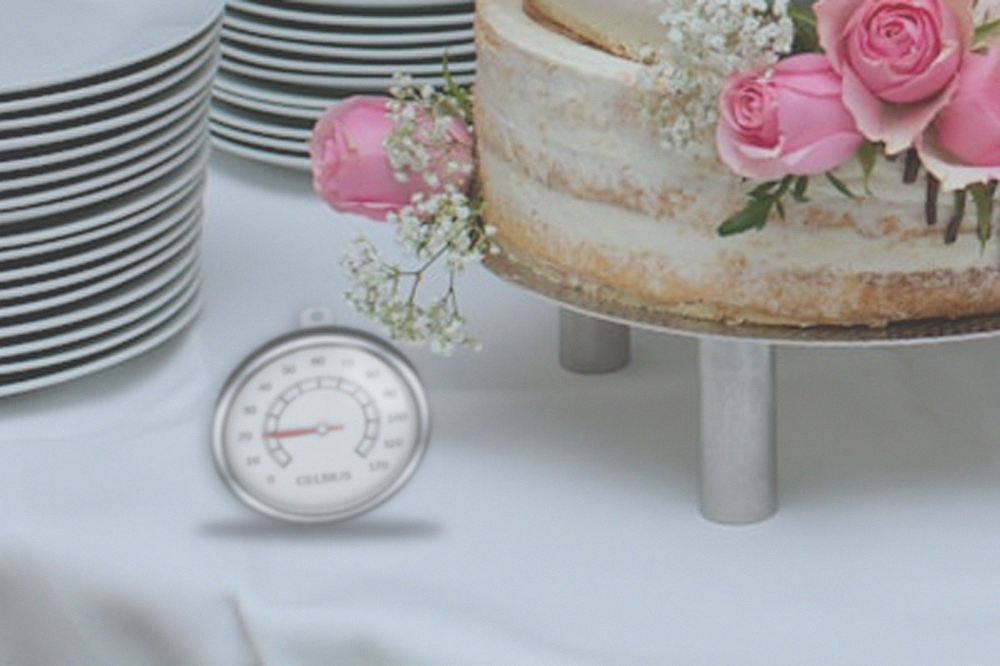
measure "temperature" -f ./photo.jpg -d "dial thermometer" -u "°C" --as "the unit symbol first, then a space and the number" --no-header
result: °C 20
